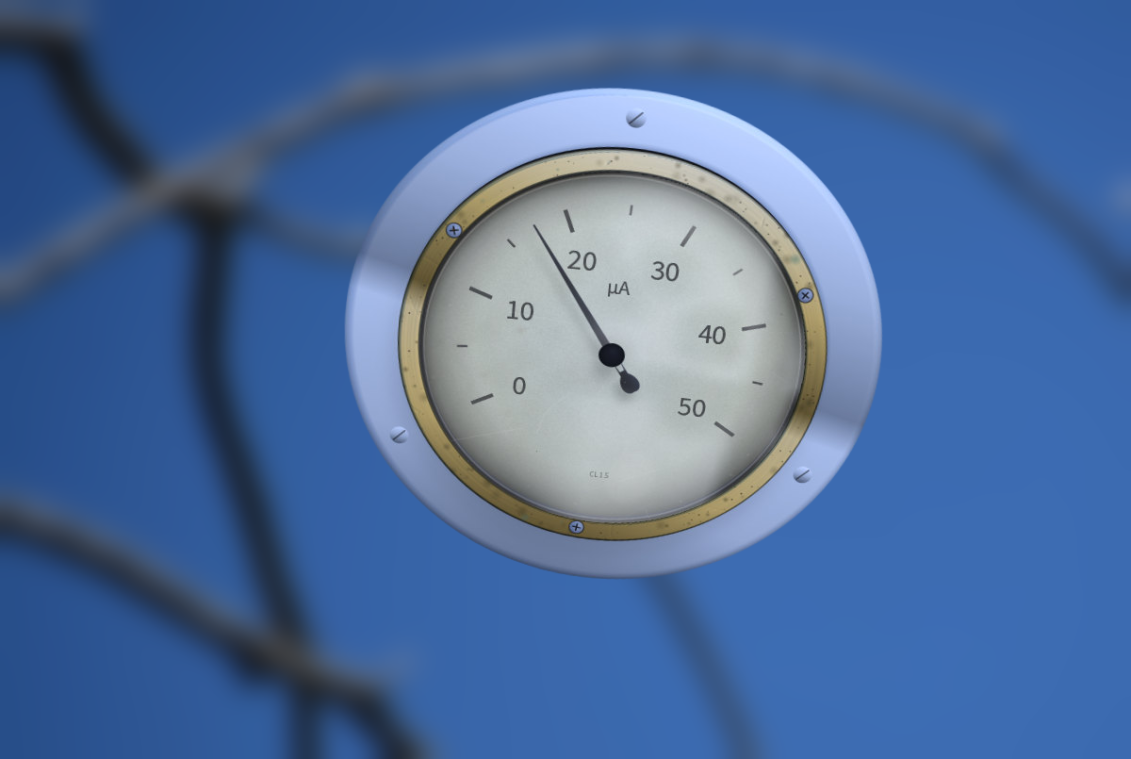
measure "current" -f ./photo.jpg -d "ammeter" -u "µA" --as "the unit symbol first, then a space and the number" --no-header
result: µA 17.5
